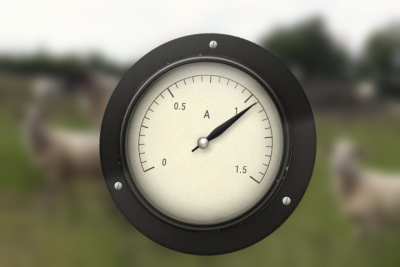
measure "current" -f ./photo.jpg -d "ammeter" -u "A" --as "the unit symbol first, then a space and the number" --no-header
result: A 1.05
